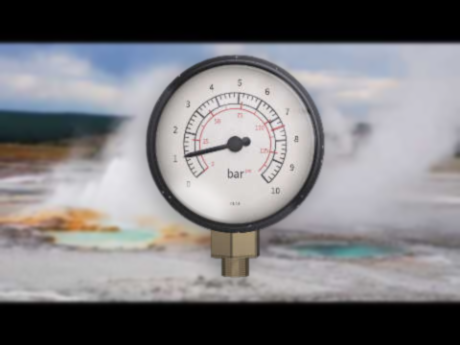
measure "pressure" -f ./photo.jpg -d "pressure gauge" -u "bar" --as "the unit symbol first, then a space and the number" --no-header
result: bar 1
